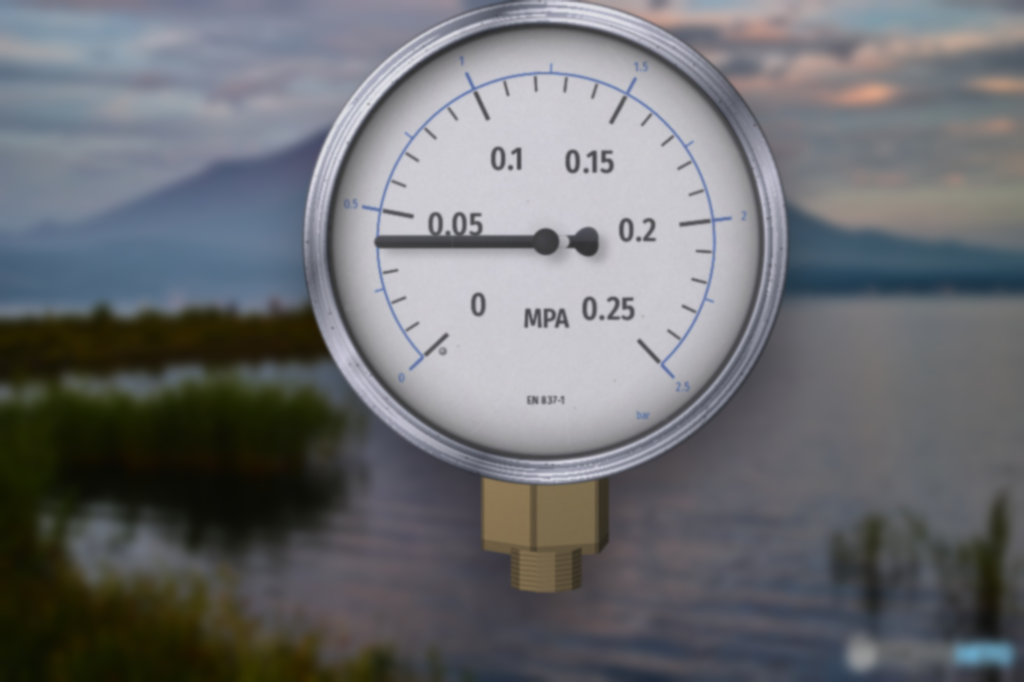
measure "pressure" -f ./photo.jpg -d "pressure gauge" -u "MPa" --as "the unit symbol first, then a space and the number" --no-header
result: MPa 0.04
